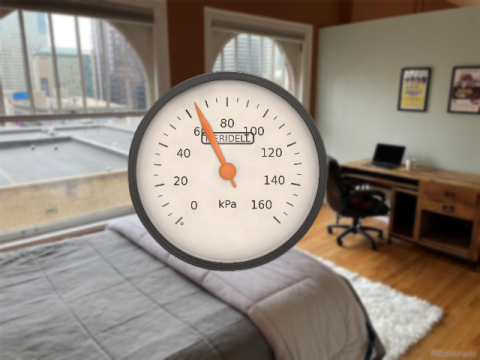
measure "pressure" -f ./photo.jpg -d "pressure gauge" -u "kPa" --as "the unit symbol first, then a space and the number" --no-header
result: kPa 65
